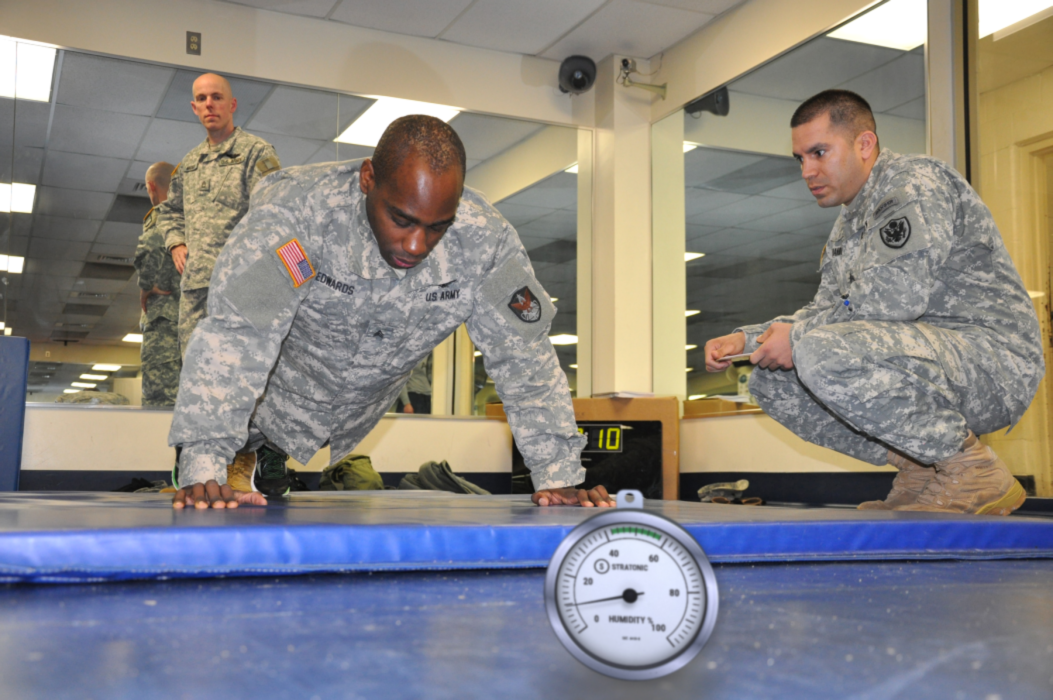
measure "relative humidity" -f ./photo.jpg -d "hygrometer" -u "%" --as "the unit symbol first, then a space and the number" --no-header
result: % 10
